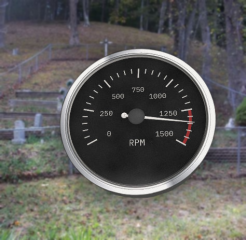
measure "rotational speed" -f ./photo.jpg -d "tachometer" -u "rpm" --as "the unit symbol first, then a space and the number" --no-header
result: rpm 1350
